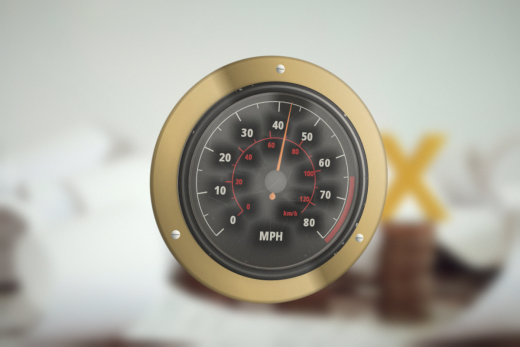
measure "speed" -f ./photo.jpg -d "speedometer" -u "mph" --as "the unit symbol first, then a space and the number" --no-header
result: mph 42.5
